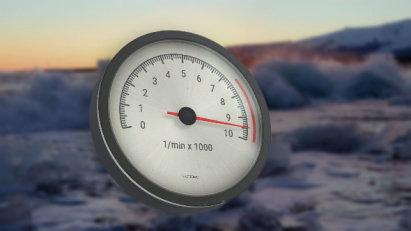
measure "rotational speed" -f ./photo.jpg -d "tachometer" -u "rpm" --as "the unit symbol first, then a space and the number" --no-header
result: rpm 9500
